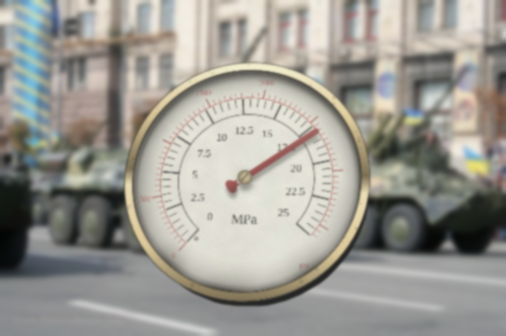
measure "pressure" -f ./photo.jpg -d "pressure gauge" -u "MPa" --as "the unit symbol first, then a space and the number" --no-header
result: MPa 18
